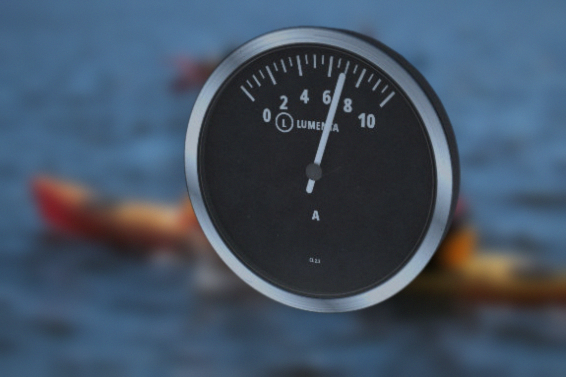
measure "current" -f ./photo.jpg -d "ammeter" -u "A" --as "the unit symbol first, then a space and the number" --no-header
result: A 7
